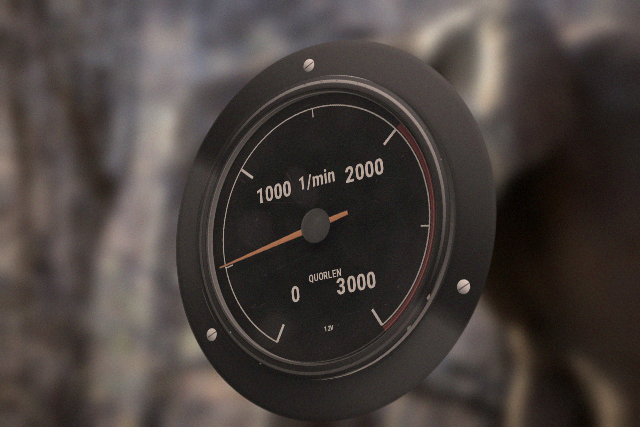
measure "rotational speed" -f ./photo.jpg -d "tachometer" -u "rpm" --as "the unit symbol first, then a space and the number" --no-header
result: rpm 500
